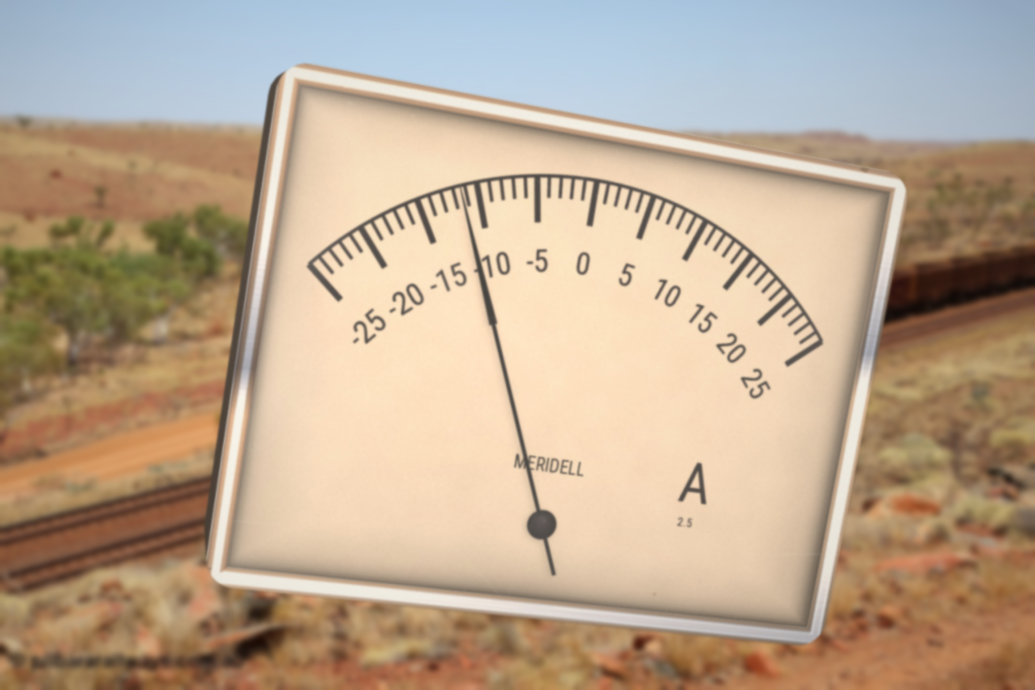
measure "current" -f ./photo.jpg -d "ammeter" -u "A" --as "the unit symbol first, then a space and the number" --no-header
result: A -11.5
